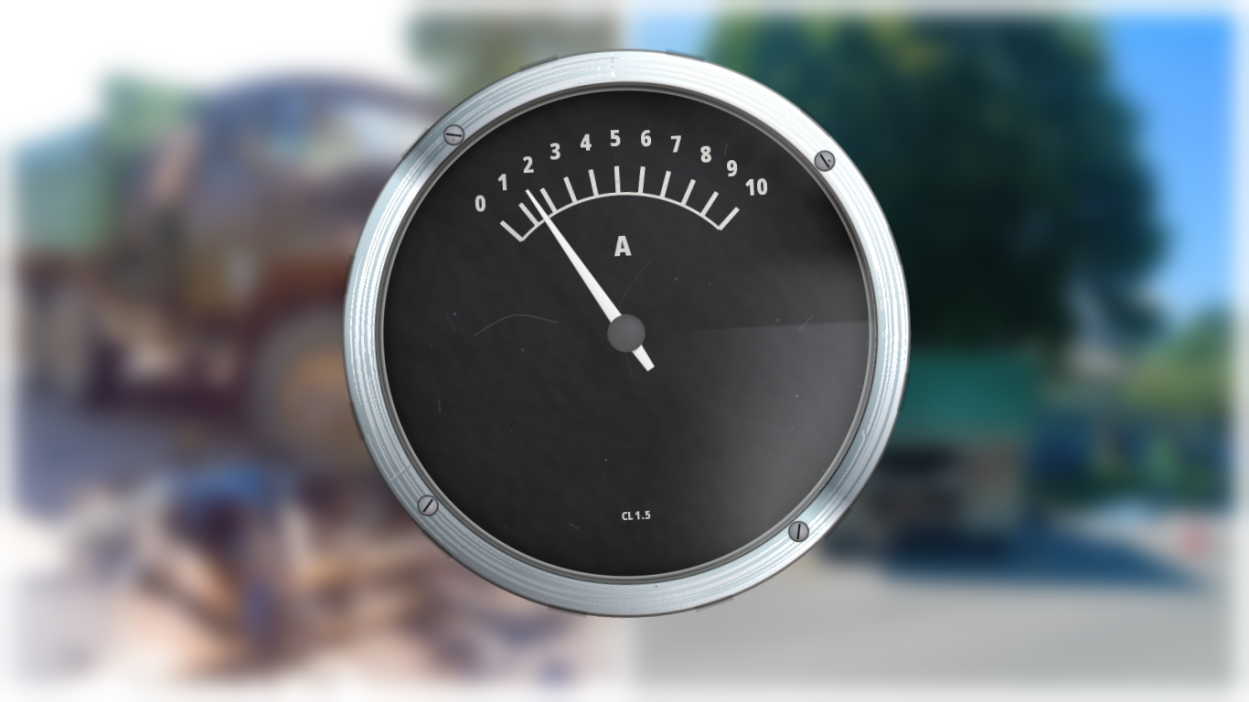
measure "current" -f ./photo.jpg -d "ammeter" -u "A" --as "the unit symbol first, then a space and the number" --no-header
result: A 1.5
